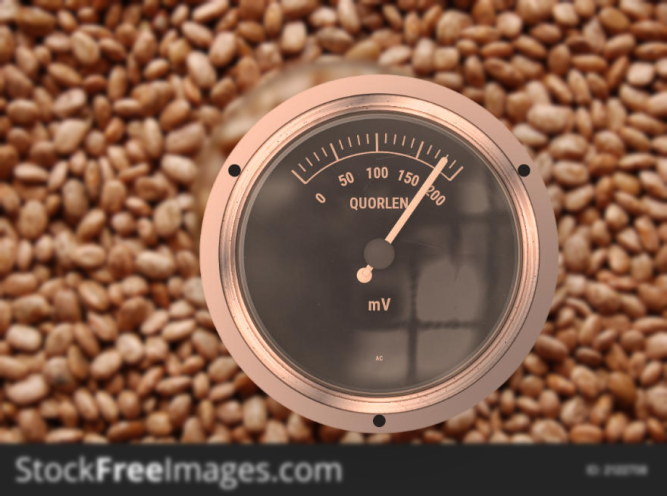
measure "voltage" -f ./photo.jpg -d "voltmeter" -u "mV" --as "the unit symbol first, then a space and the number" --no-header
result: mV 180
